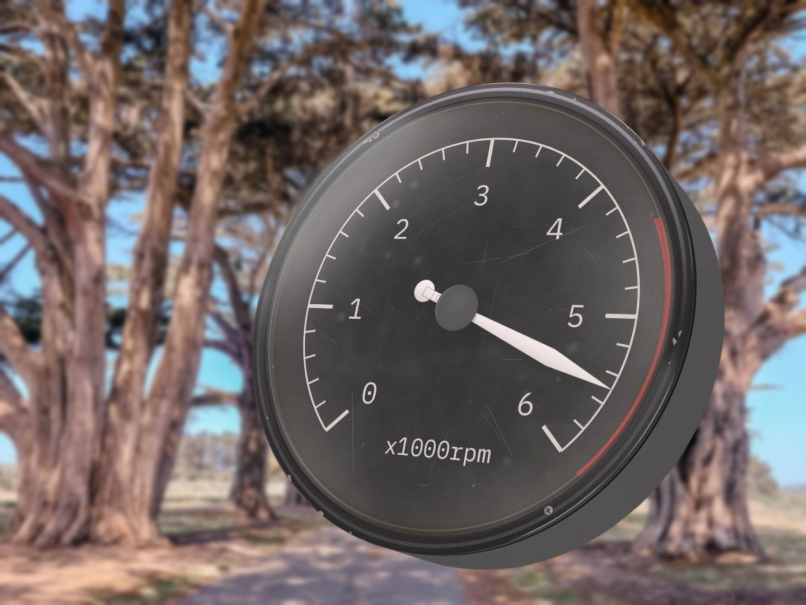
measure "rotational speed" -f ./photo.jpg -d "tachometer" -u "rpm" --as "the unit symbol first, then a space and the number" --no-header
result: rpm 5500
